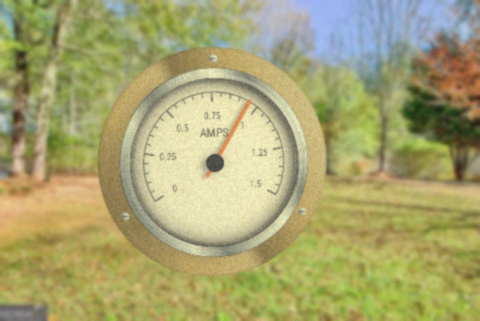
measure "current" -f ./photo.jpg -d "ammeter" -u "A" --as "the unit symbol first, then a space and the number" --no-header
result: A 0.95
